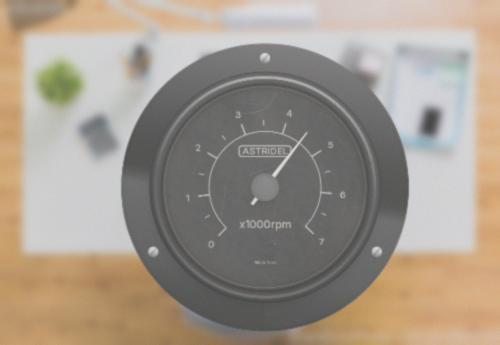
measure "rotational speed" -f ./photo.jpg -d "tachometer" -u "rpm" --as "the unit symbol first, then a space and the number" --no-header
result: rpm 4500
